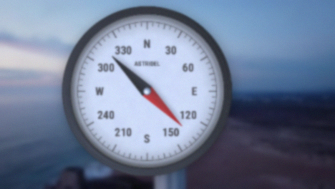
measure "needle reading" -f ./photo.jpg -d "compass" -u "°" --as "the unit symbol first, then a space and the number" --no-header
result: ° 135
